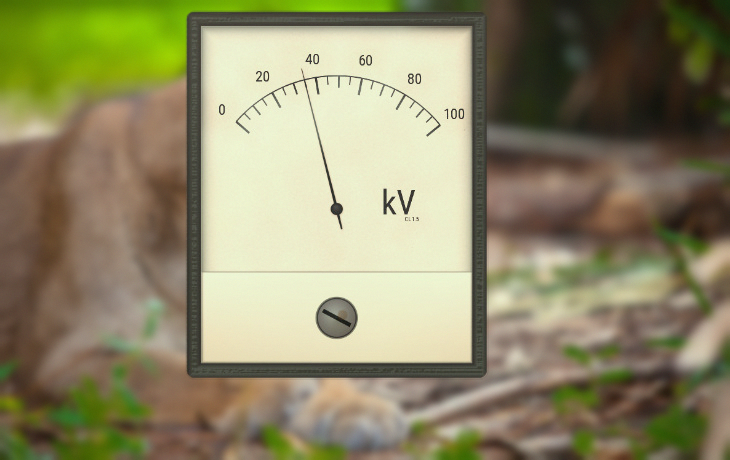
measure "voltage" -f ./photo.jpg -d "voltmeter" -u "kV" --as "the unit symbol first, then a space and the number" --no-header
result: kV 35
